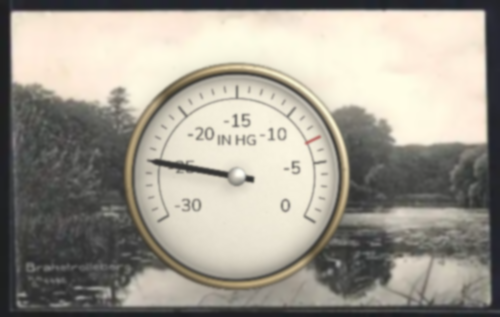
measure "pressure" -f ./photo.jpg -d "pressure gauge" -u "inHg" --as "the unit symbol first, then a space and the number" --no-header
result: inHg -25
